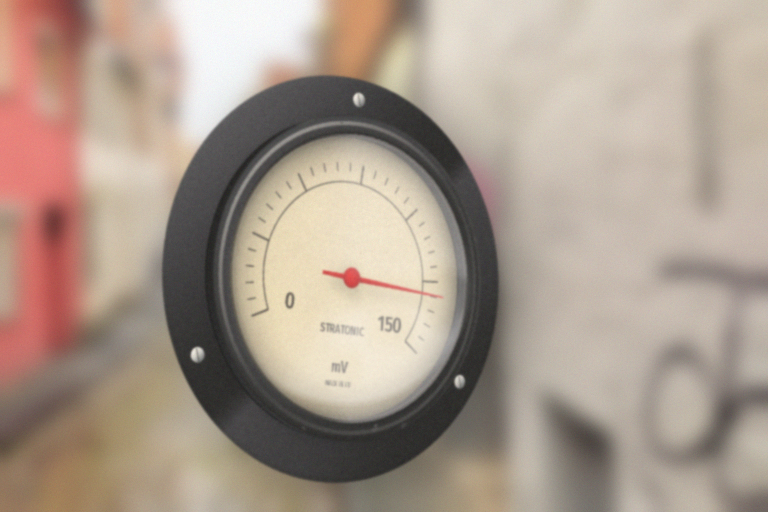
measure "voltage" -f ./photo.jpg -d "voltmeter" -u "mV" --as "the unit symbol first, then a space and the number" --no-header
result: mV 130
